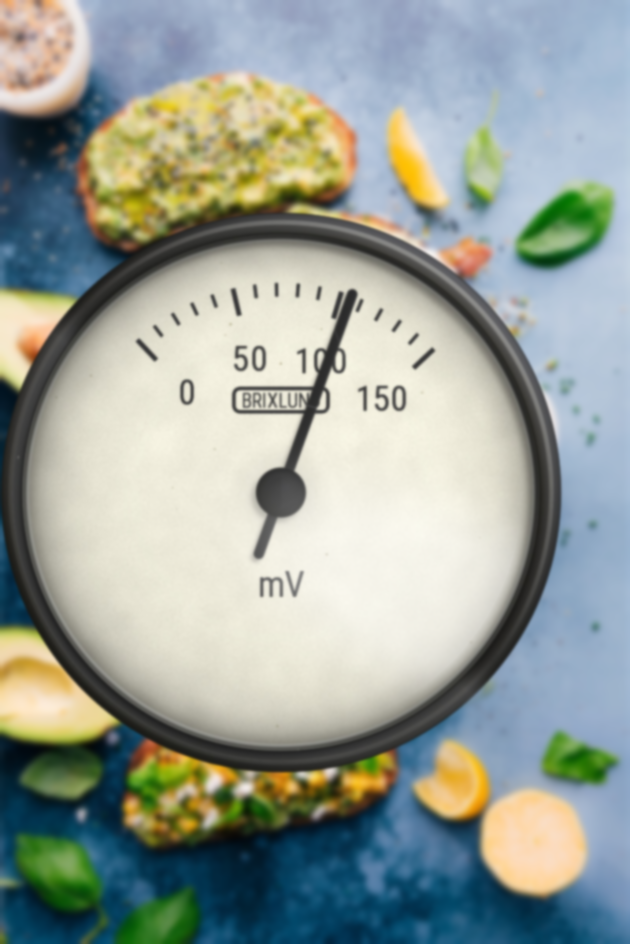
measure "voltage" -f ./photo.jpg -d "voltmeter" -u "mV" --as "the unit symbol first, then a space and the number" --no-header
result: mV 105
